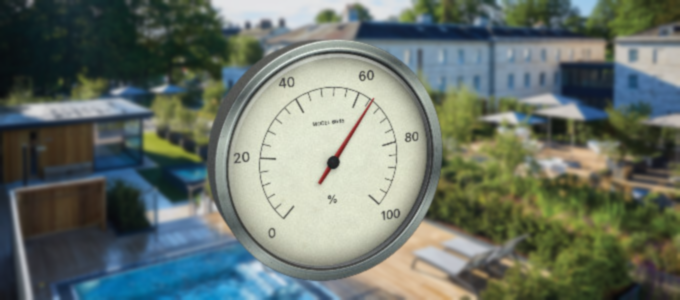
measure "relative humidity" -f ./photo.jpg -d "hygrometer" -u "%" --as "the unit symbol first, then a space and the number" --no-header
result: % 64
